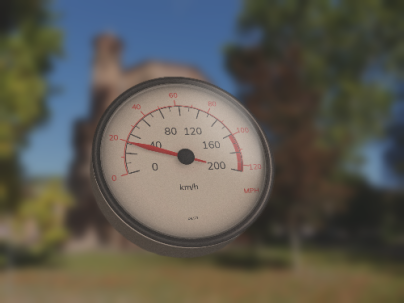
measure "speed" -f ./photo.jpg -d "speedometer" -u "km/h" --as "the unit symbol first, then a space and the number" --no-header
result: km/h 30
